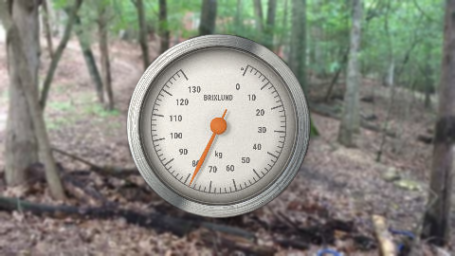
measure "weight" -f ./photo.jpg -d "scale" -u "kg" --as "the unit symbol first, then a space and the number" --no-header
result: kg 78
